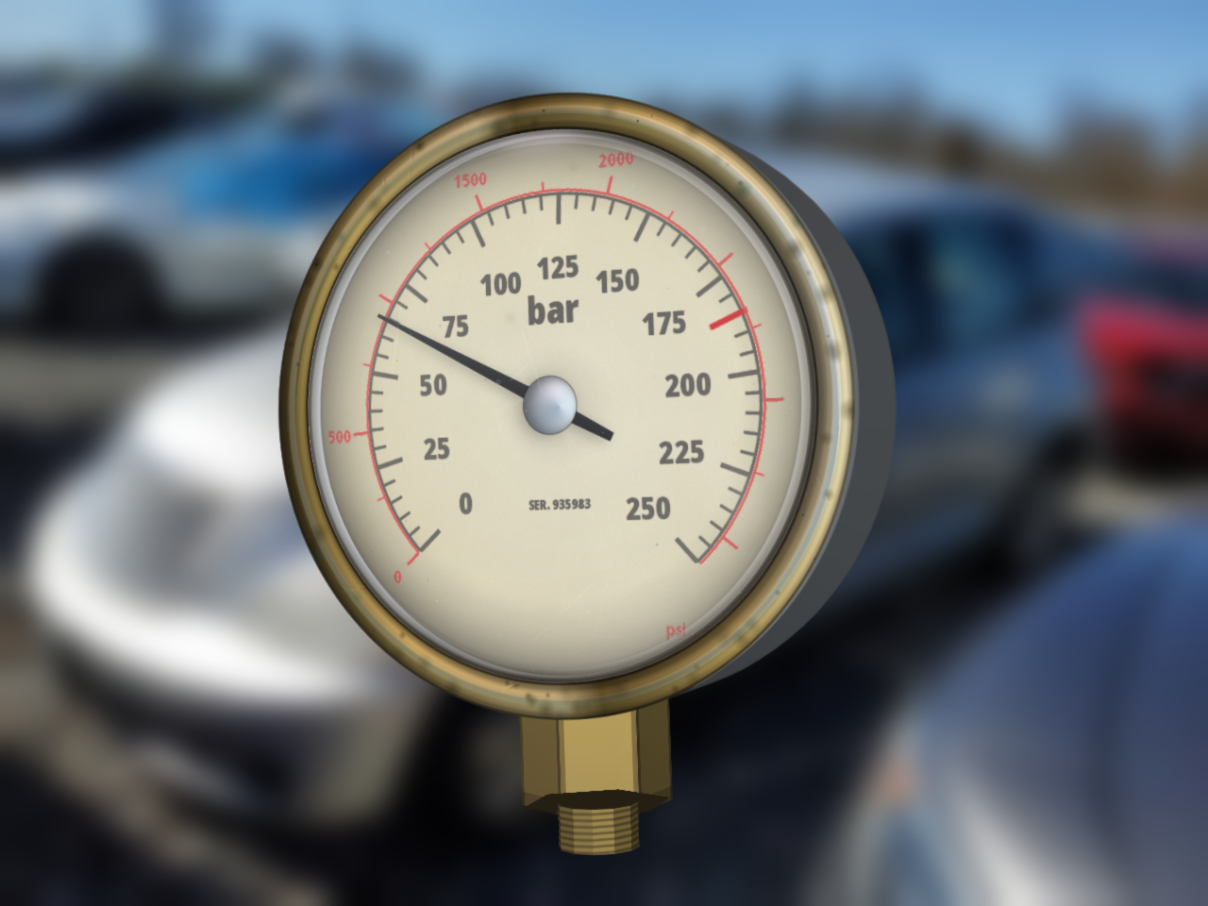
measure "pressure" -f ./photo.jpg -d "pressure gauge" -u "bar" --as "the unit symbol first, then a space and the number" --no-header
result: bar 65
